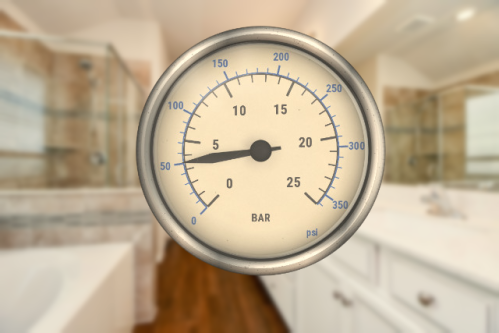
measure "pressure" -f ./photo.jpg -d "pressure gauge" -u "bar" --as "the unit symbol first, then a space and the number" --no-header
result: bar 3.5
